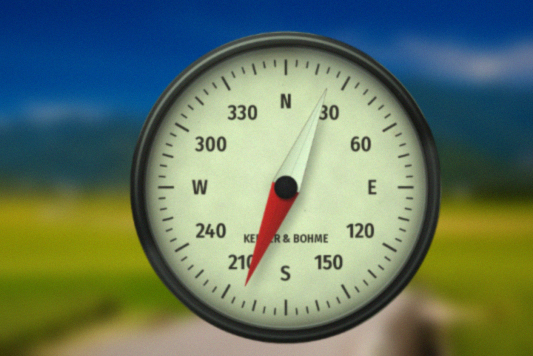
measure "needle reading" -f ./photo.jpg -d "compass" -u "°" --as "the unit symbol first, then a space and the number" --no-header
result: ° 202.5
